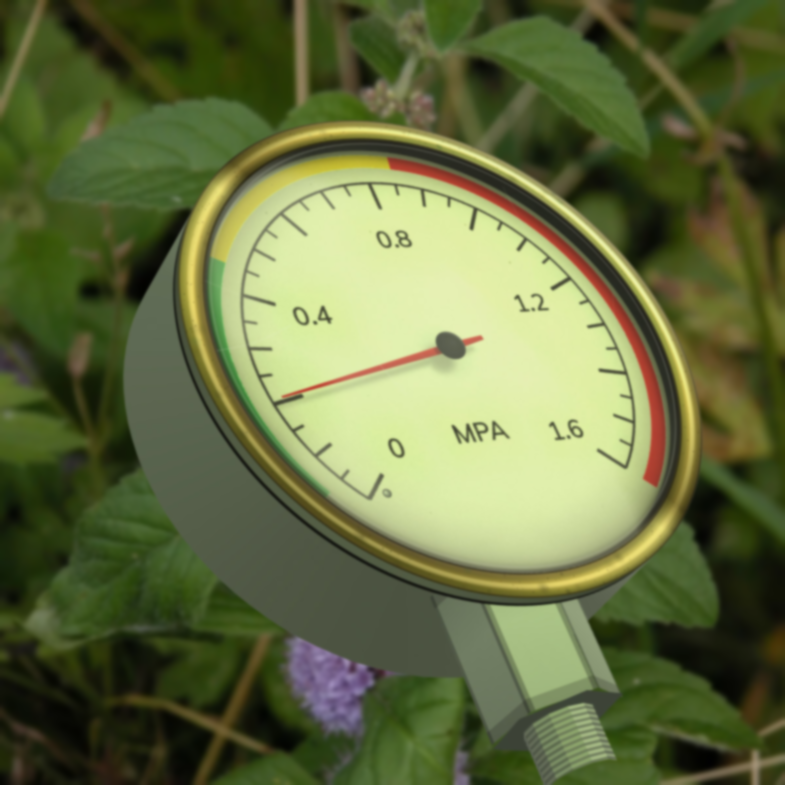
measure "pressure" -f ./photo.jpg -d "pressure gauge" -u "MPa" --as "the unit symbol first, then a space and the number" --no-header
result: MPa 0.2
